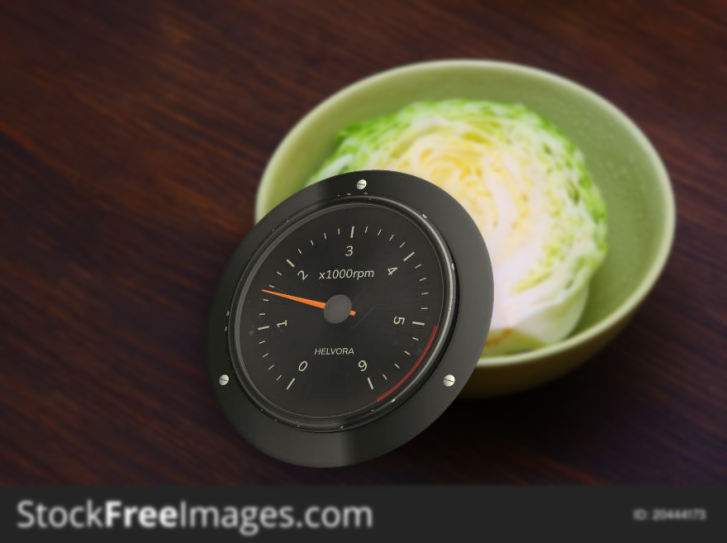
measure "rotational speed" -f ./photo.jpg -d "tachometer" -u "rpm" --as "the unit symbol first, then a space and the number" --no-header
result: rpm 1500
